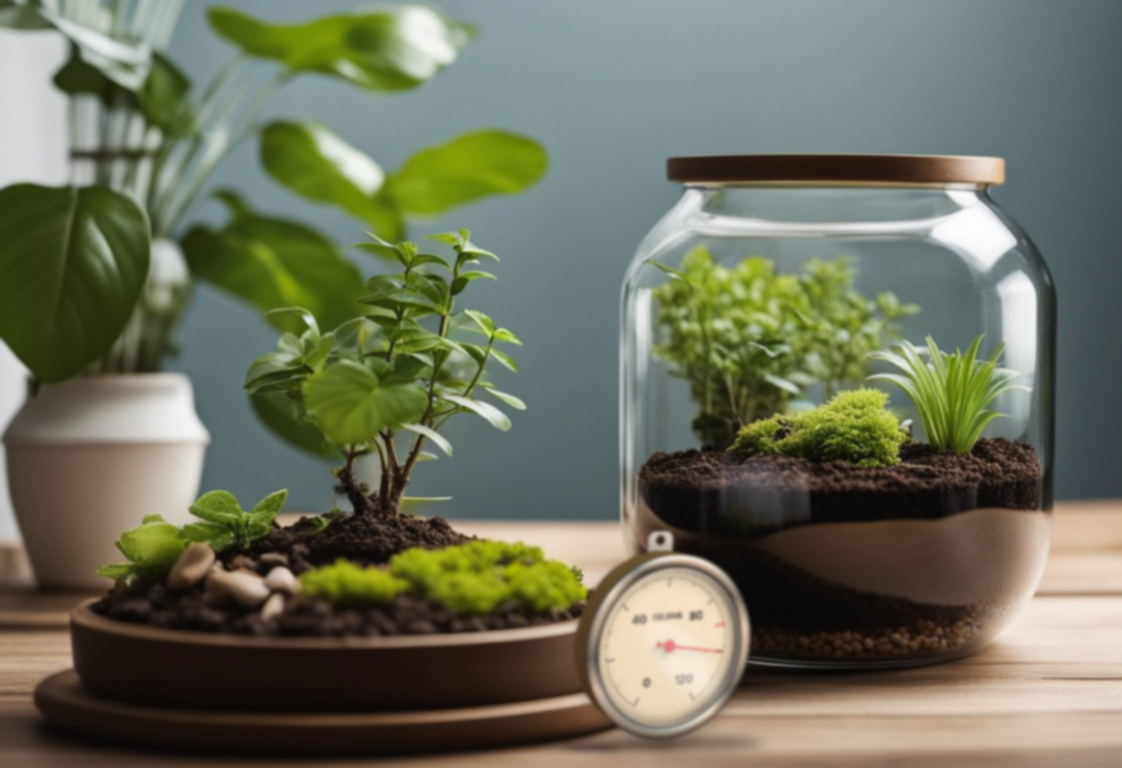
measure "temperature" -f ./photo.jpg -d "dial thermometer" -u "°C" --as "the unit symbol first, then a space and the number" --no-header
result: °C 100
